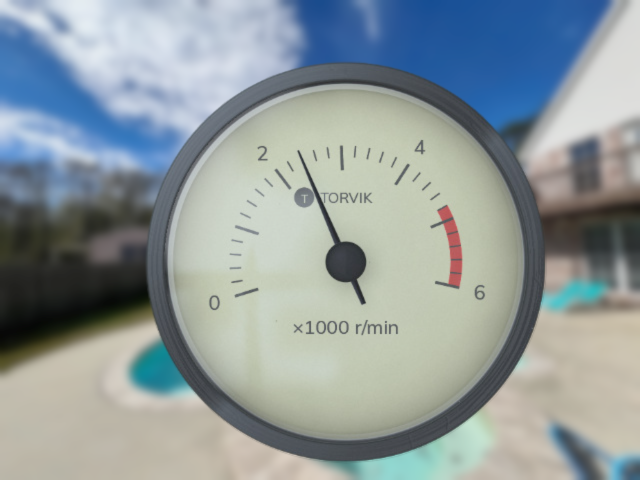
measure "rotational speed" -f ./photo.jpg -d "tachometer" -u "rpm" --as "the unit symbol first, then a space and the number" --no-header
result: rpm 2400
